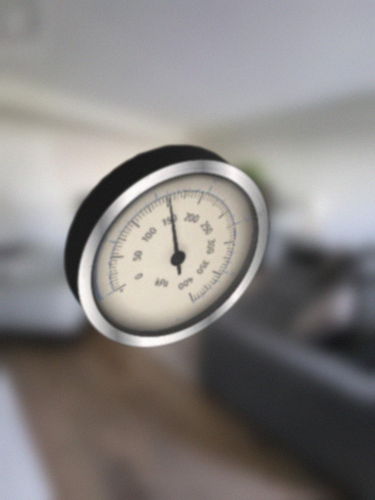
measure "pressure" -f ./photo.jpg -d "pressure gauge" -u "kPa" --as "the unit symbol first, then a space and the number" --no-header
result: kPa 150
